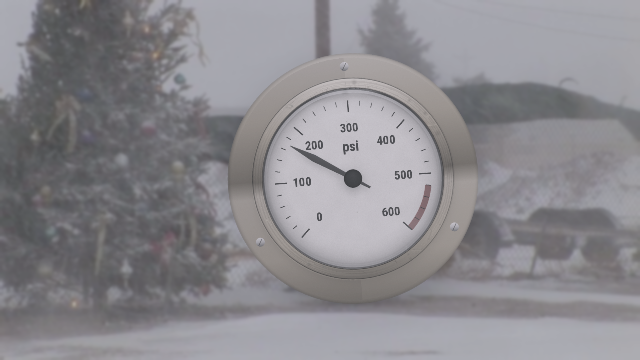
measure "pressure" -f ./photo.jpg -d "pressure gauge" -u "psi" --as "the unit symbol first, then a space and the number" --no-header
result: psi 170
